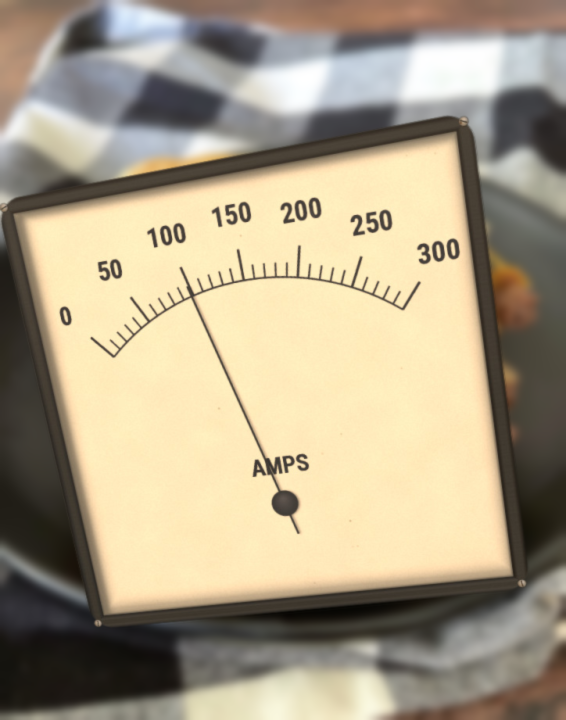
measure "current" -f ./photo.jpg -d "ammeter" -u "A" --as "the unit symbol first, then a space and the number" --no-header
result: A 100
